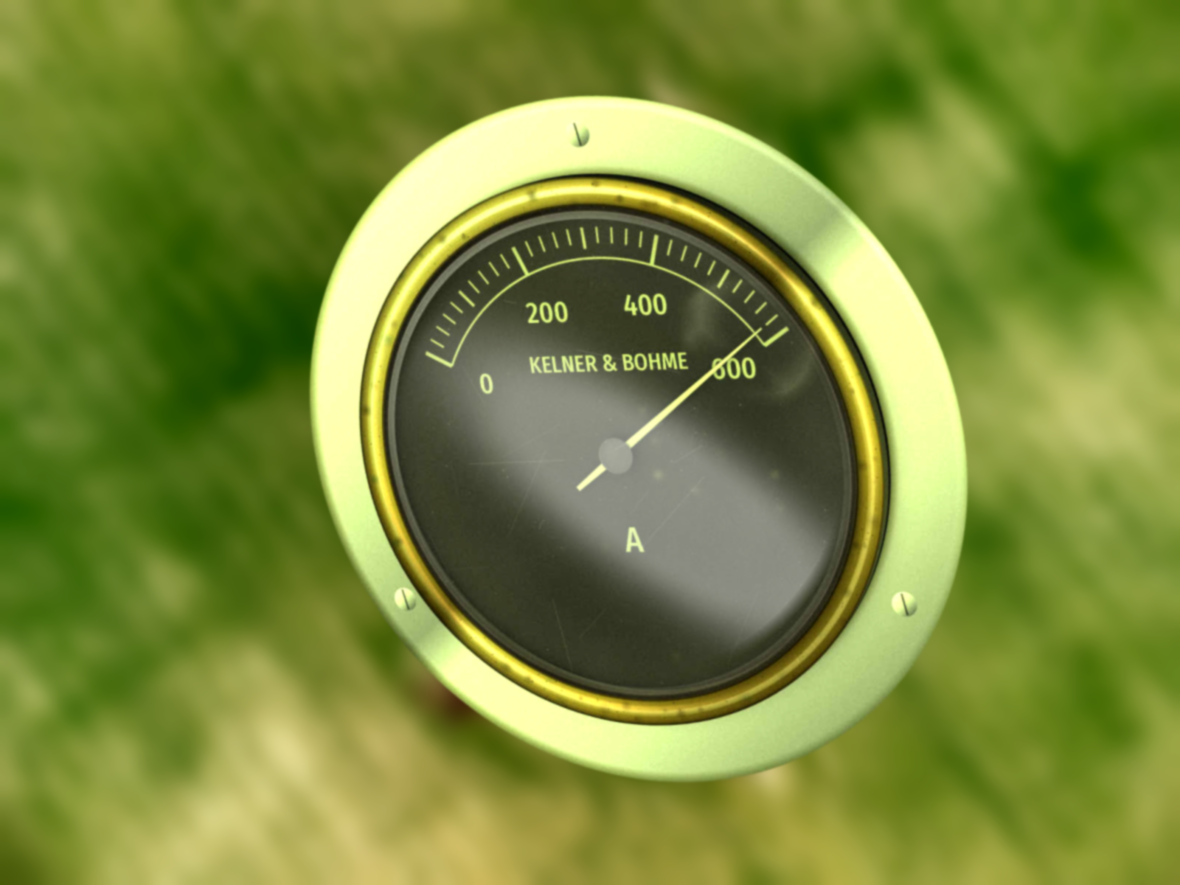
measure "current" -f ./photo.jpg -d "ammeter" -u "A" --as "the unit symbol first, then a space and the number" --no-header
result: A 580
